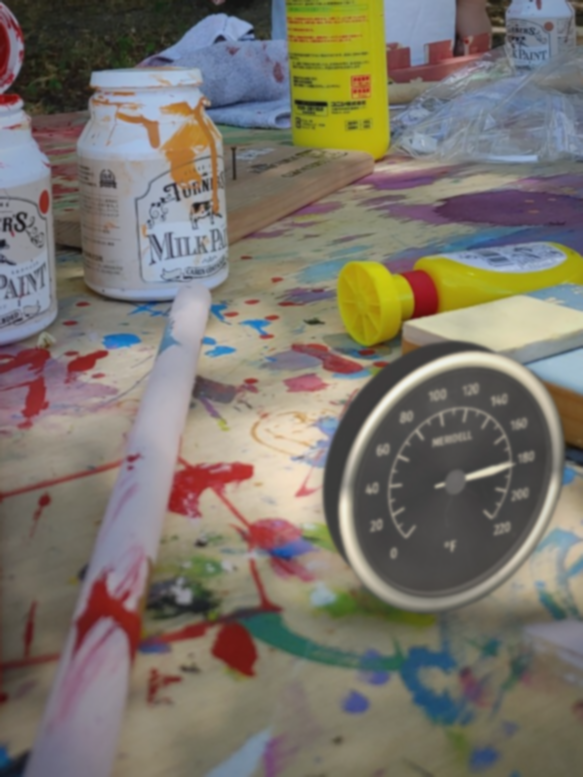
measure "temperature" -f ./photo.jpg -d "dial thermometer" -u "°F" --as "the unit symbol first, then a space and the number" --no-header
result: °F 180
